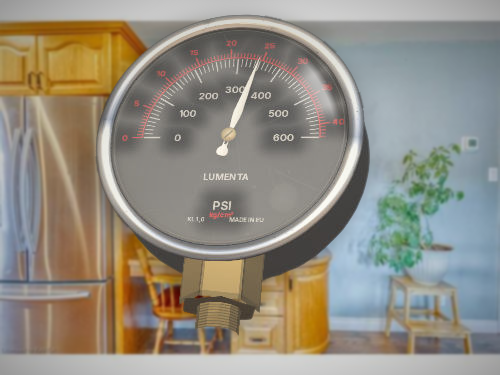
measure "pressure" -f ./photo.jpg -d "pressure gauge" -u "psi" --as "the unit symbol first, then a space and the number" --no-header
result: psi 350
